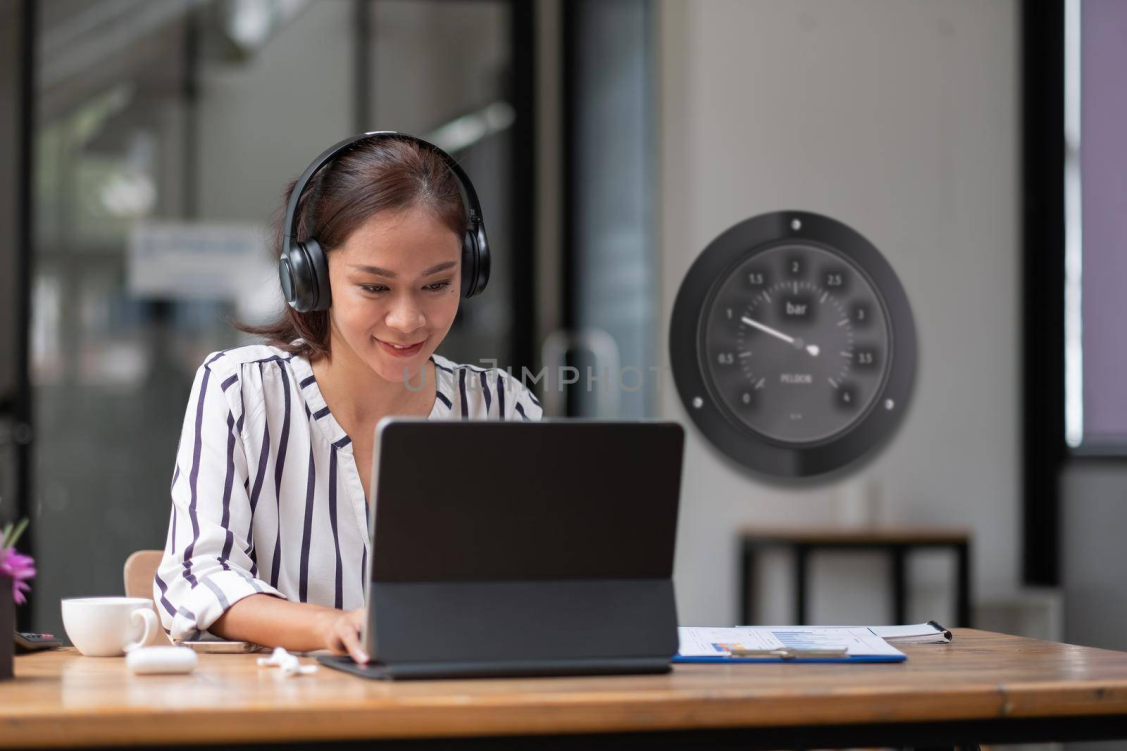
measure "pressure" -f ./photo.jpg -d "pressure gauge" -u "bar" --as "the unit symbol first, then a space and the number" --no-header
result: bar 1
